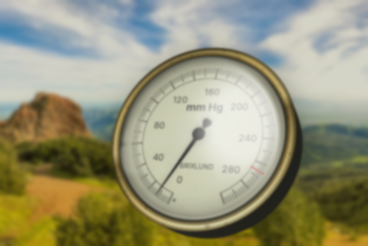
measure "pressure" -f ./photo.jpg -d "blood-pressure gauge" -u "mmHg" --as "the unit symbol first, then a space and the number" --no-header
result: mmHg 10
